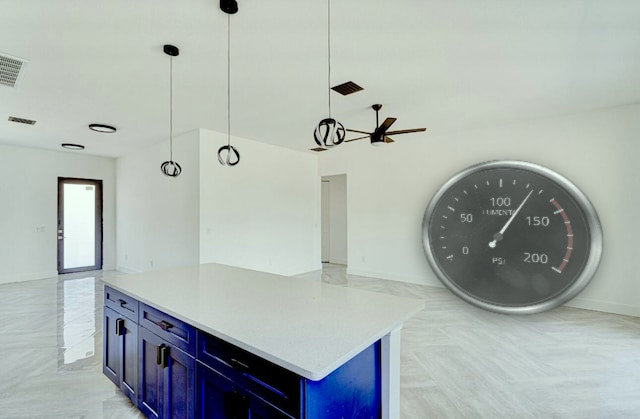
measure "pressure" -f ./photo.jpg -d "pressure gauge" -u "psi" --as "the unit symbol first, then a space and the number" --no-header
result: psi 125
